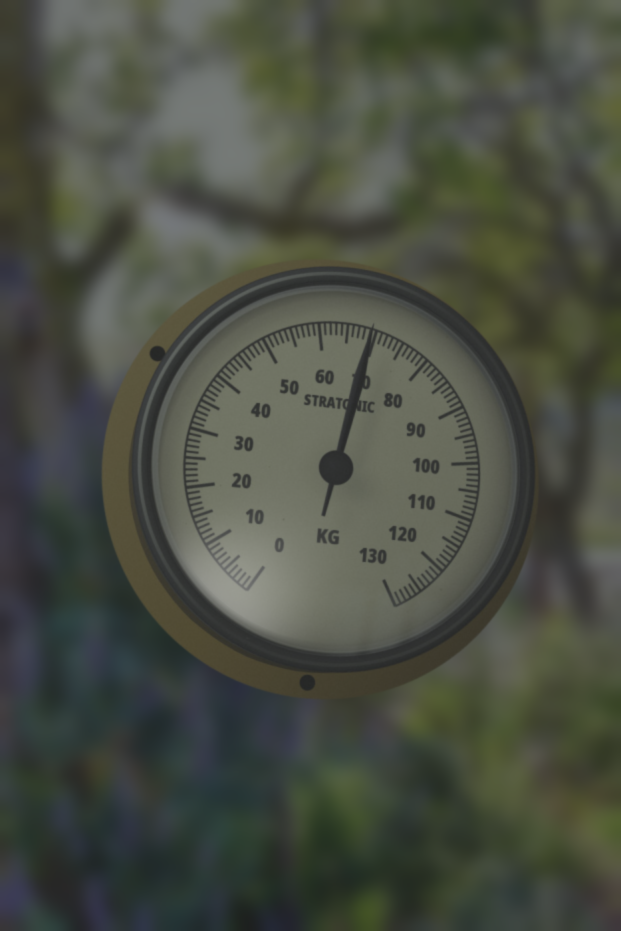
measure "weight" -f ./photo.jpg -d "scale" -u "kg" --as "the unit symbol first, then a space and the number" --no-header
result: kg 69
